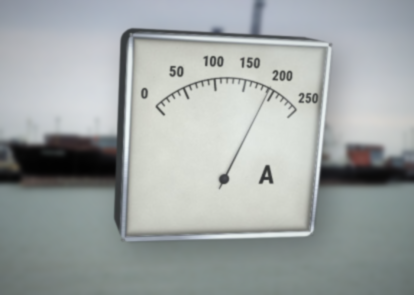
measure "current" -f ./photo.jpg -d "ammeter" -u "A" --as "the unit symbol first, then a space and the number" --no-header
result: A 190
